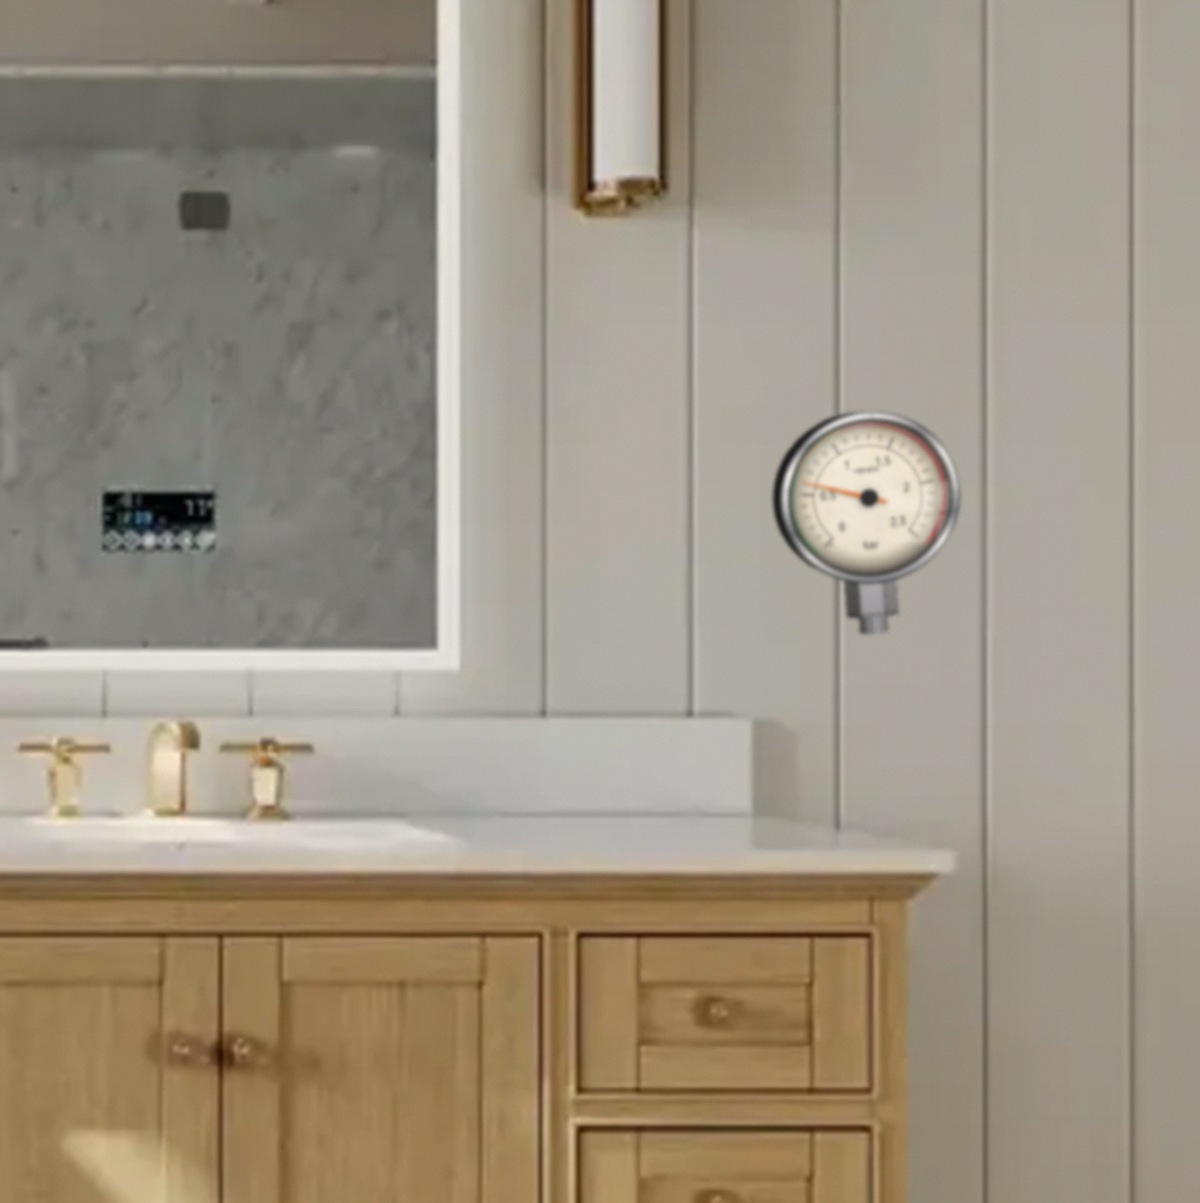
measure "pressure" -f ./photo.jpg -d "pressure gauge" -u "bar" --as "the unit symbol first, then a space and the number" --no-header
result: bar 0.6
